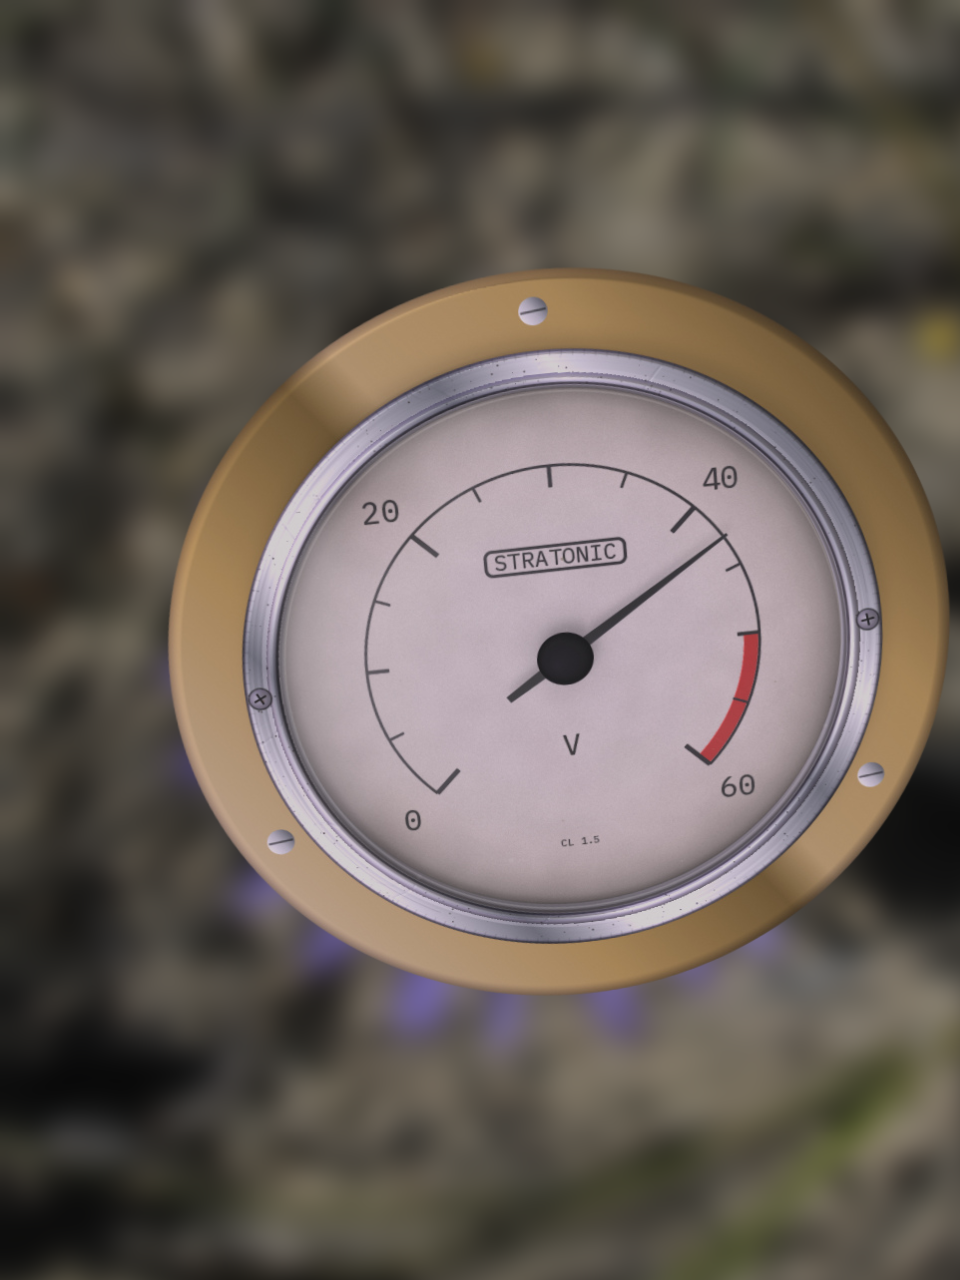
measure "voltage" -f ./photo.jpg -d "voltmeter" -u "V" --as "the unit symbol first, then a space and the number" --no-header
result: V 42.5
